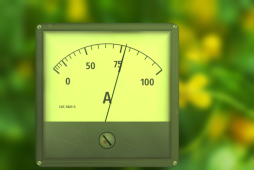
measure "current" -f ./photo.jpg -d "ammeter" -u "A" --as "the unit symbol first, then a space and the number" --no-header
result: A 77.5
